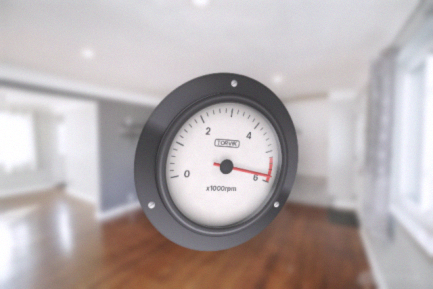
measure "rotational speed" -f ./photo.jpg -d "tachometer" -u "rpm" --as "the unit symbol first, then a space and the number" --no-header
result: rpm 5800
